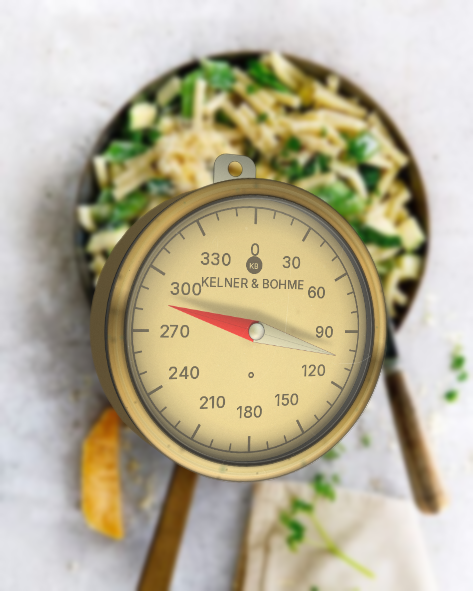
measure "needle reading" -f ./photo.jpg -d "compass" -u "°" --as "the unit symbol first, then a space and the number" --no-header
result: ° 285
